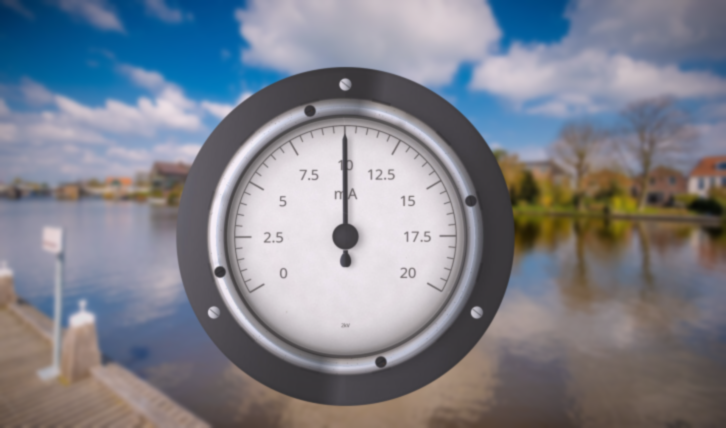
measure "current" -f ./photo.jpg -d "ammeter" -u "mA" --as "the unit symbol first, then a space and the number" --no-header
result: mA 10
